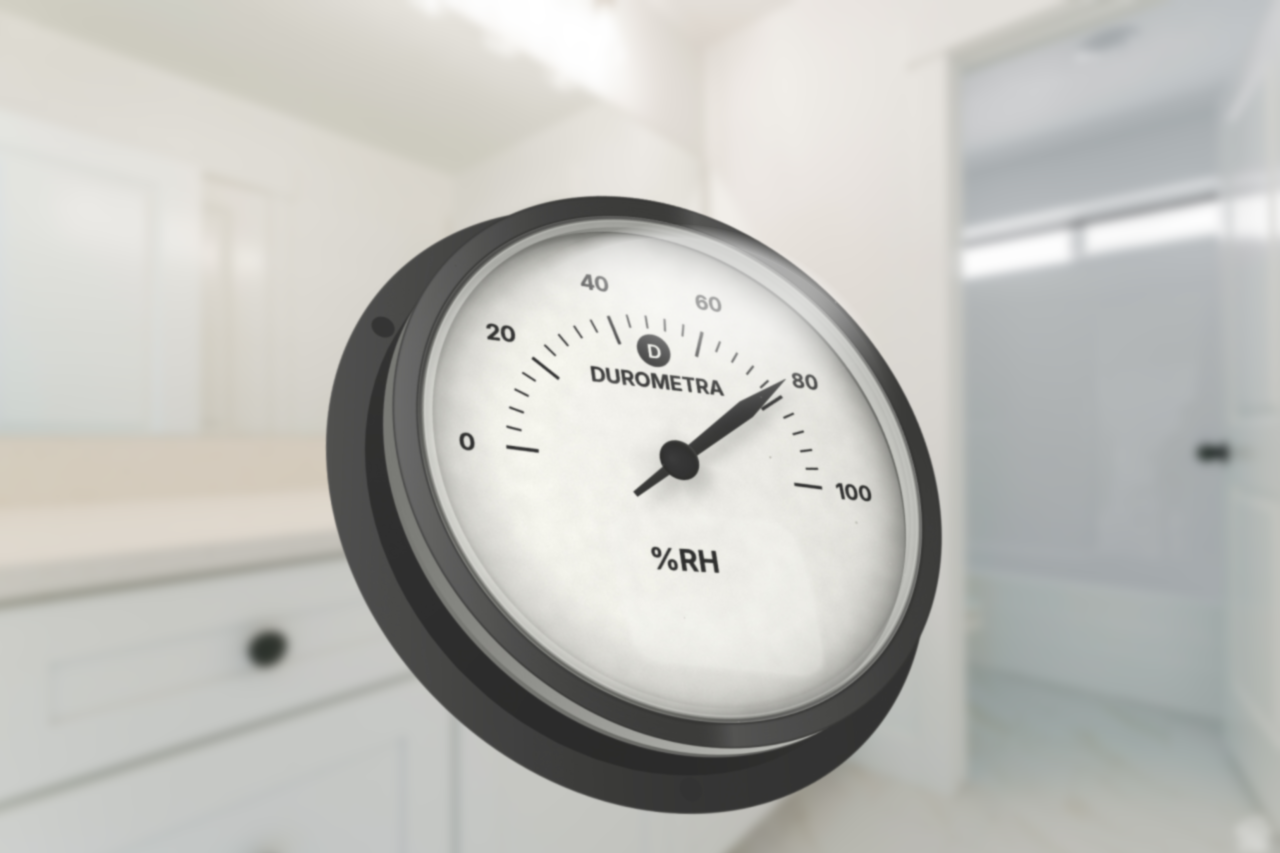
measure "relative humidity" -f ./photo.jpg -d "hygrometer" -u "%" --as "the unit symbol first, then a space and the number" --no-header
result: % 78
